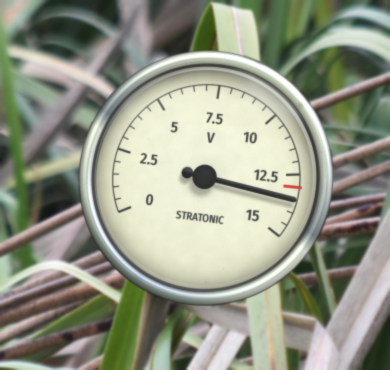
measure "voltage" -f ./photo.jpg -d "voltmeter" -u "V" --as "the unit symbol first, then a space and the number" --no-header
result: V 13.5
